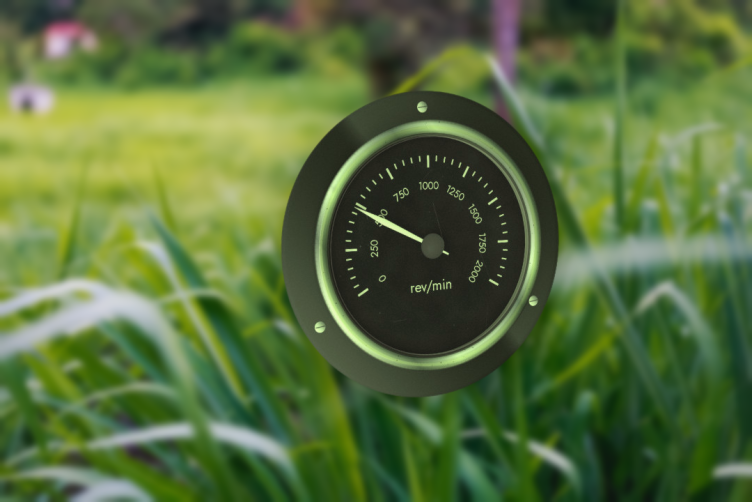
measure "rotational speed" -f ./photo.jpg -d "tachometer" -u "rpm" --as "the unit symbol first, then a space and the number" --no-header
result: rpm 475
